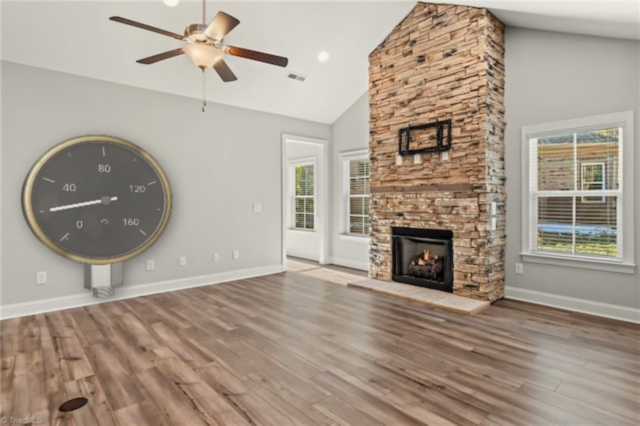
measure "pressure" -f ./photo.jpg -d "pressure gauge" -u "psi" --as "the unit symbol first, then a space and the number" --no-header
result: psi 20
